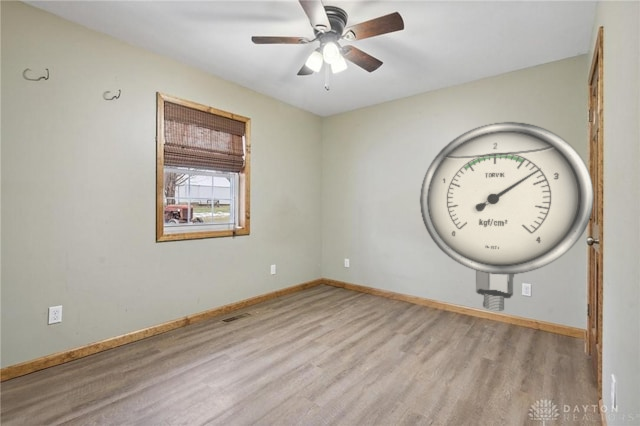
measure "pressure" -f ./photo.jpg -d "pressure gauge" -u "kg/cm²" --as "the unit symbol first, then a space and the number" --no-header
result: kg/cm² 2.8
